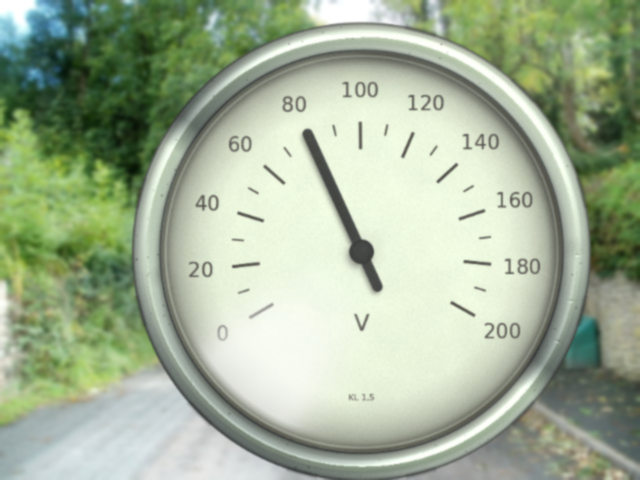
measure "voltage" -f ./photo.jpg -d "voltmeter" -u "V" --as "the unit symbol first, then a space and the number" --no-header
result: V 80
